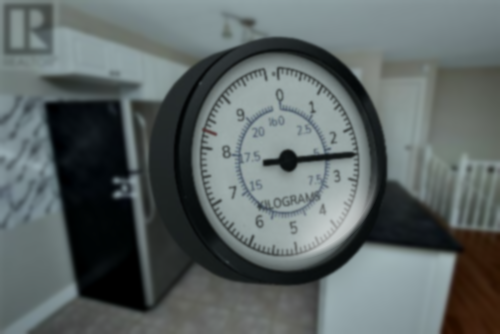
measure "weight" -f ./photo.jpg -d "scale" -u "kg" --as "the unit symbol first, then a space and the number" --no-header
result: kg 2.5
